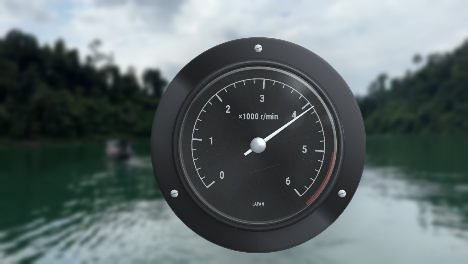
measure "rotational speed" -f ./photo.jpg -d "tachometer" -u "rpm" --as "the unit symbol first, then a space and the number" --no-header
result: rpm 4100
